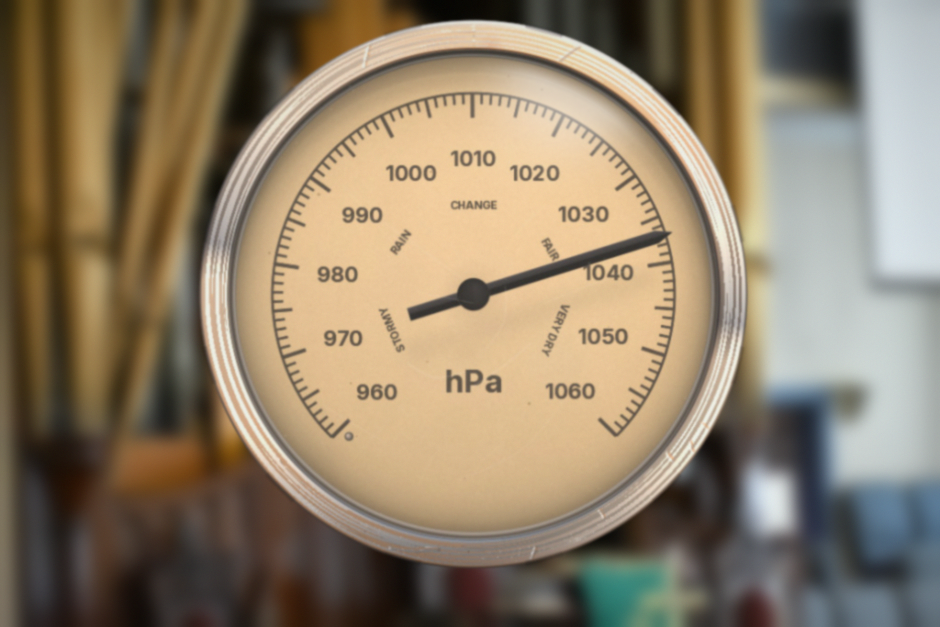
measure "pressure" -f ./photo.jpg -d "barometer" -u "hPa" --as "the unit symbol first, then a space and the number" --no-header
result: hPa 1037
